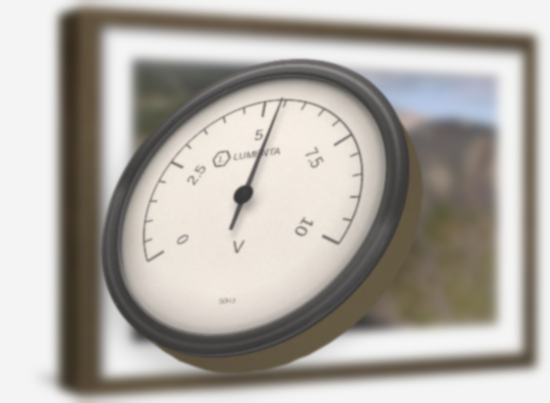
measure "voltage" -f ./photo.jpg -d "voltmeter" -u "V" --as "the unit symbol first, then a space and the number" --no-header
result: V 5.5
